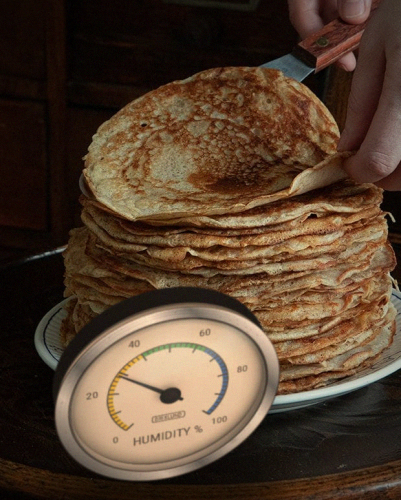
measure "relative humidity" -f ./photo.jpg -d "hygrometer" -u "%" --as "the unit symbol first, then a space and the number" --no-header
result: % 30
